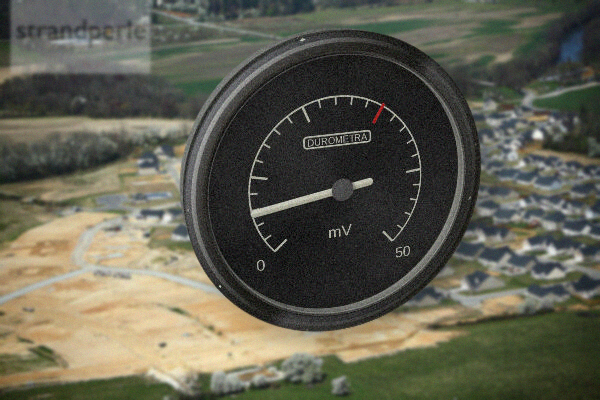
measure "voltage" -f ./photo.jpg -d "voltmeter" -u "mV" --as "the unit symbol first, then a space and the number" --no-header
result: mV 6
